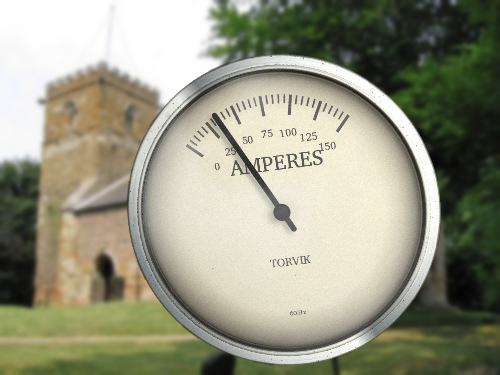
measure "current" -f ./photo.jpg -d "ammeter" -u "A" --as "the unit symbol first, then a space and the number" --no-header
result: A 35
